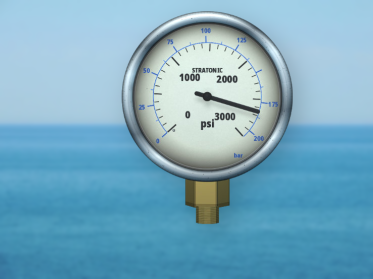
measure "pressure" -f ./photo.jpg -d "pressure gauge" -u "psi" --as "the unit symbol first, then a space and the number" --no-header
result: psi 2650
